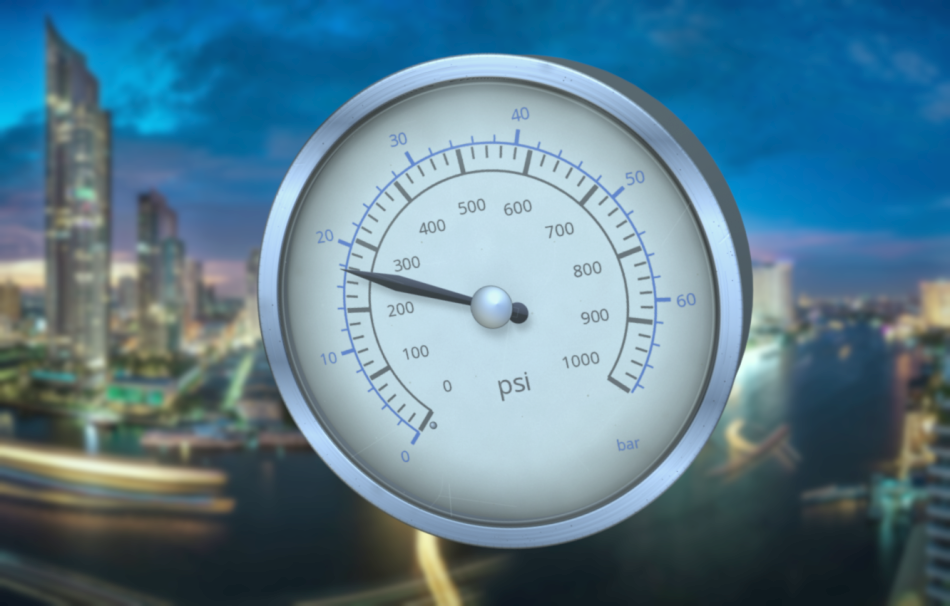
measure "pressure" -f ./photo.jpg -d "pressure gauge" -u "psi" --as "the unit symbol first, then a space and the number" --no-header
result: psi 260
